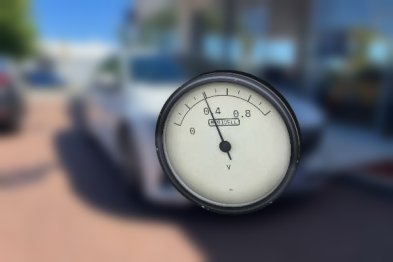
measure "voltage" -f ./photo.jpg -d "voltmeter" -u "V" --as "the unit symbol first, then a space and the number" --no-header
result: V 0.4
